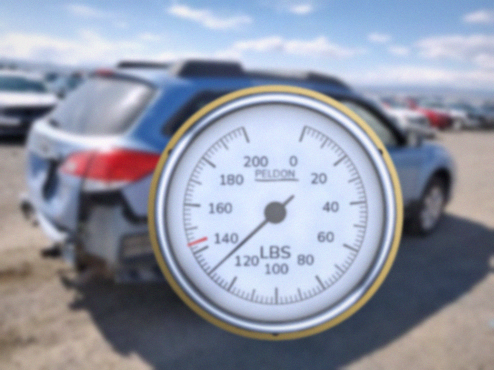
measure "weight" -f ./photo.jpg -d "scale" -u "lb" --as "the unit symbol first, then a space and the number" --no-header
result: lb 130
